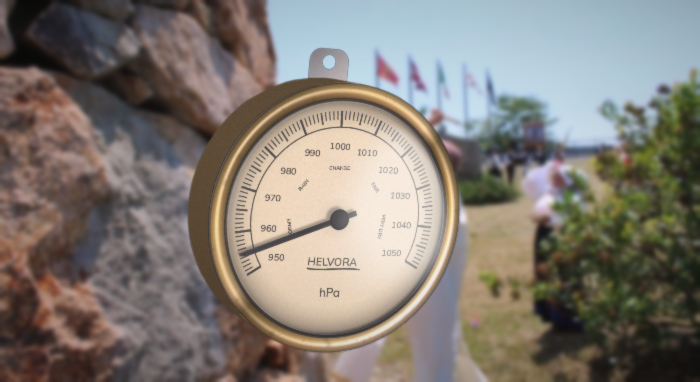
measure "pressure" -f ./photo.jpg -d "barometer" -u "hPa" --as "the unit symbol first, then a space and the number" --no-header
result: hPa 955
